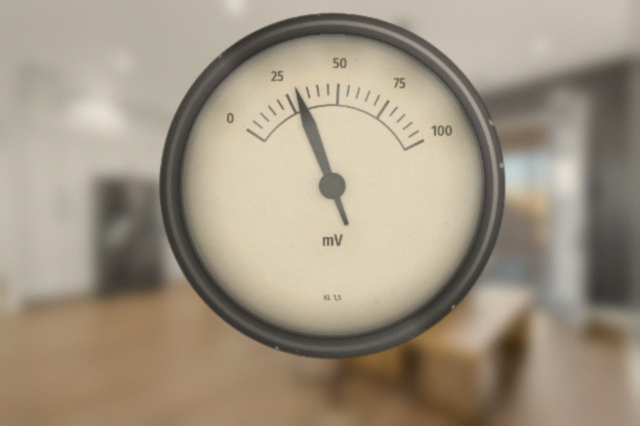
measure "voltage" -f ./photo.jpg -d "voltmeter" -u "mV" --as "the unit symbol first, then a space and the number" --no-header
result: mV 30
